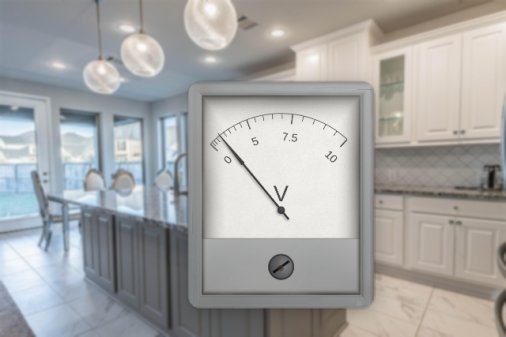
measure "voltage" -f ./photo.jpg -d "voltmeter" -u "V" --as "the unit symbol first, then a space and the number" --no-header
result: V 2.5
